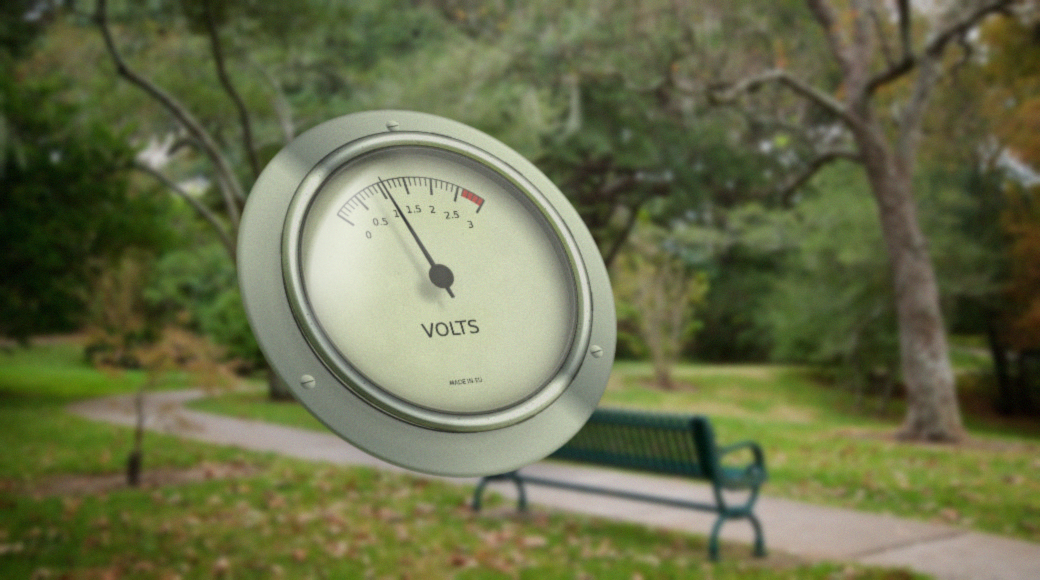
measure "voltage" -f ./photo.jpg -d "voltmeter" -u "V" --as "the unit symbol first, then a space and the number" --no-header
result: V 1
